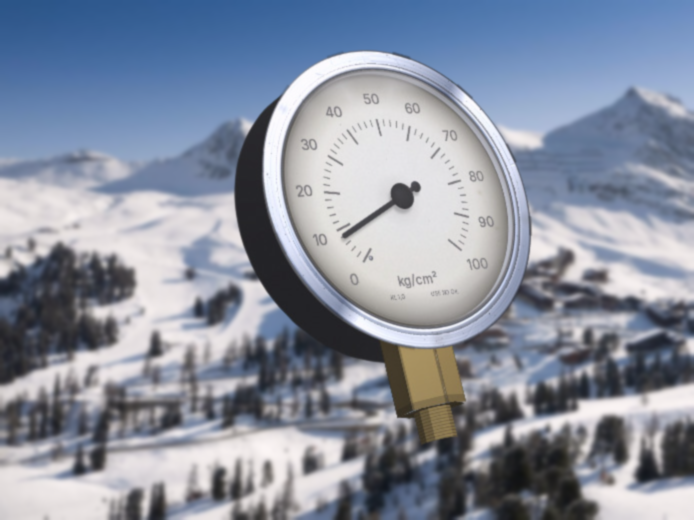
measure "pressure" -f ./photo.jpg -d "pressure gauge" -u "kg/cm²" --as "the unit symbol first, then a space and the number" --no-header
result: kg/cm² 8
